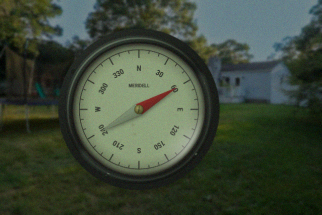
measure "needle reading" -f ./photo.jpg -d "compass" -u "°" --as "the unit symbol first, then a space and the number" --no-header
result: ° 60
